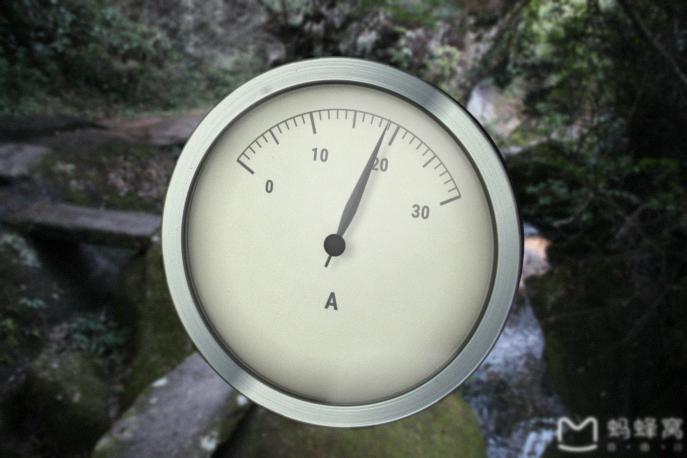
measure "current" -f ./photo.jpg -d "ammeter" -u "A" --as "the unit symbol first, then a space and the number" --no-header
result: A 19
